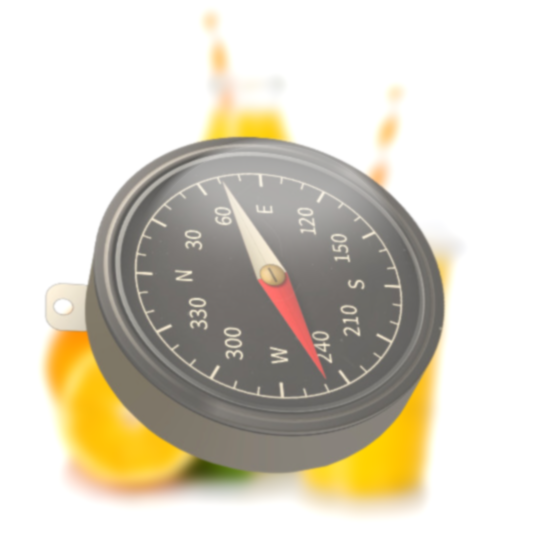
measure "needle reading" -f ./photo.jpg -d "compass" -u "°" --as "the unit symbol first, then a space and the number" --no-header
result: ° 250
